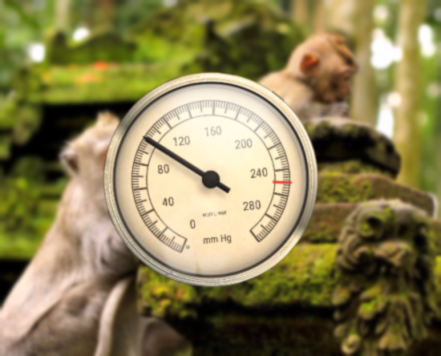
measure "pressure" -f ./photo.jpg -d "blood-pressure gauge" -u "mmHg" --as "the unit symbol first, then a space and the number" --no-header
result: mmHg 100
